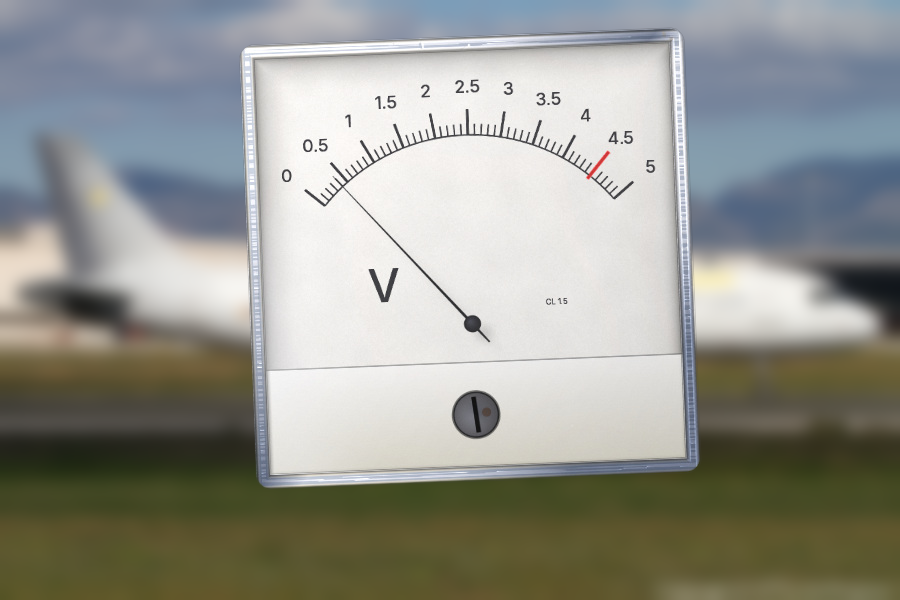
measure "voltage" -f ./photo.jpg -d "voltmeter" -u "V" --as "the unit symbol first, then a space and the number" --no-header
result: V 0.4
